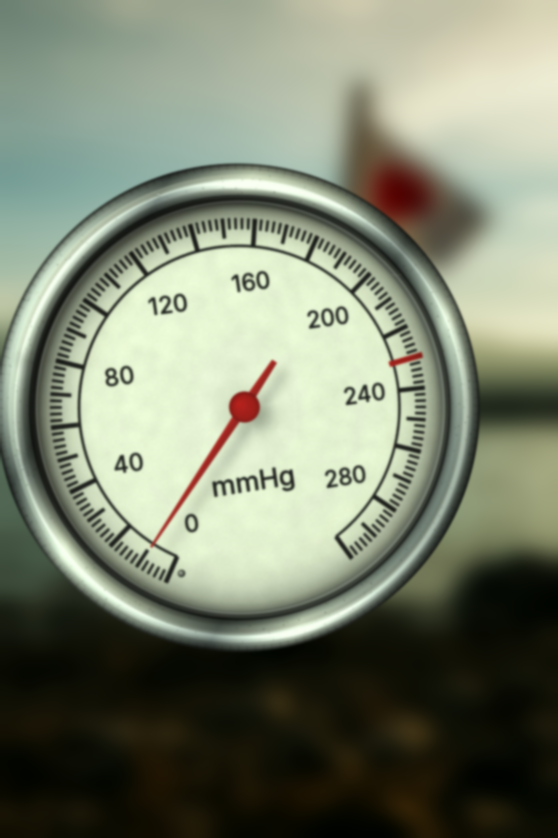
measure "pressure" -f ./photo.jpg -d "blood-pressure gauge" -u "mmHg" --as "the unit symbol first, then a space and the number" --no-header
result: mmHg 10
